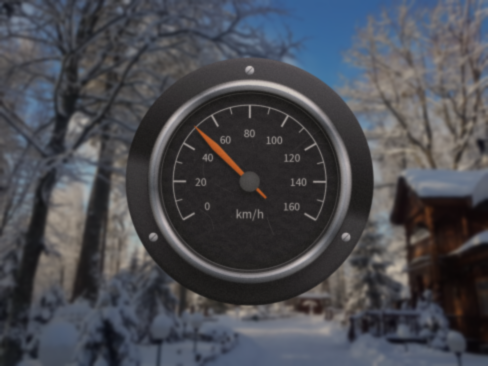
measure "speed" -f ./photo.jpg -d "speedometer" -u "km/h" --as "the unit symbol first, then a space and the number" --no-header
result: km/h 50
